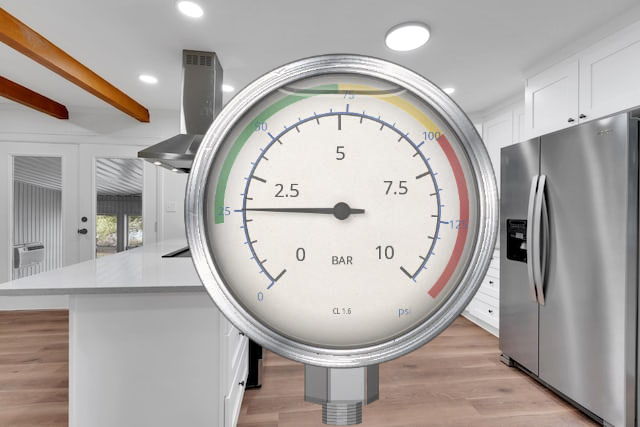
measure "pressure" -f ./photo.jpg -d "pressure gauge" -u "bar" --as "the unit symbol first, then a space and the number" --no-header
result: bar 1.75
